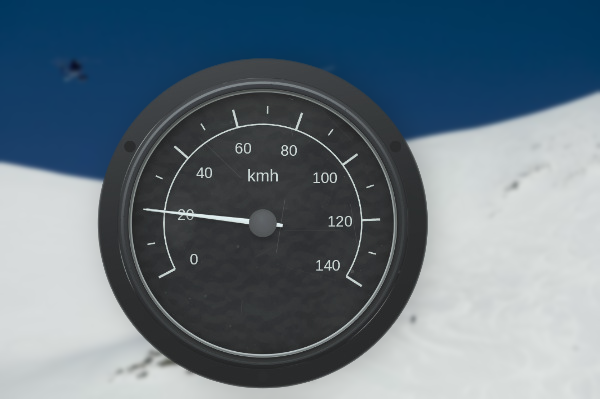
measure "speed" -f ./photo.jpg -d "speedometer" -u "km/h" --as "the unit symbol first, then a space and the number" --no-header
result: km/h 20
